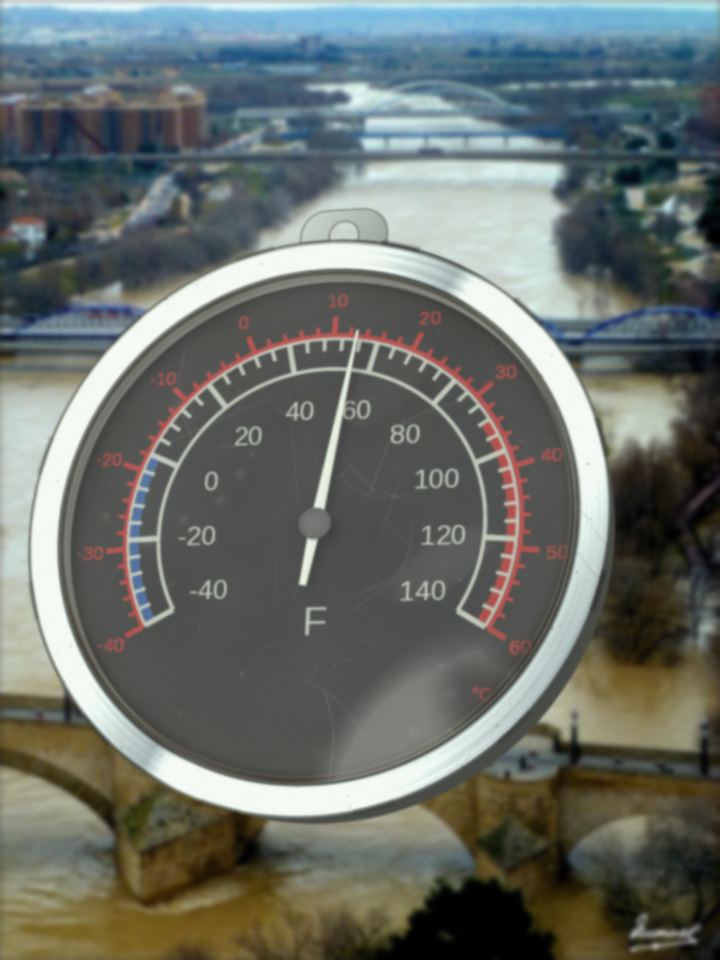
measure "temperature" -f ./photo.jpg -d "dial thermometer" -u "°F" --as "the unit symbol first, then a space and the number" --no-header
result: °F 56
